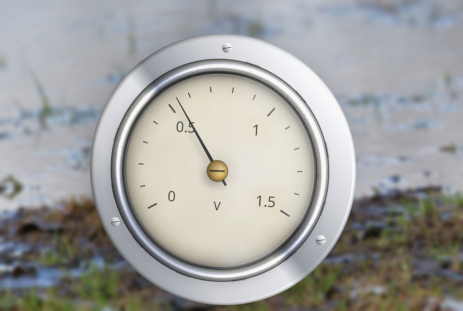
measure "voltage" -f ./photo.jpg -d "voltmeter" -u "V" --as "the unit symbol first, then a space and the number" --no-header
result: V 0.55
